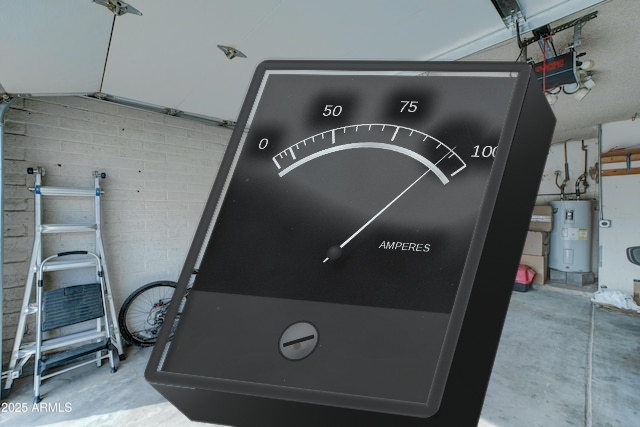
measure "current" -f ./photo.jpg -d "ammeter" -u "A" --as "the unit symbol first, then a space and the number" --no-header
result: A 95
